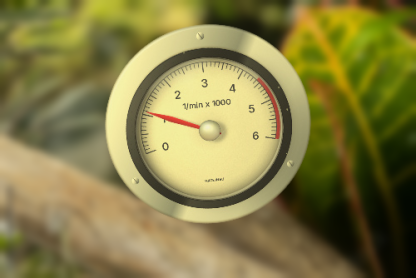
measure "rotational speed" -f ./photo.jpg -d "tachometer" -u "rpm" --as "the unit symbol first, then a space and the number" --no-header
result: rpm 1100
